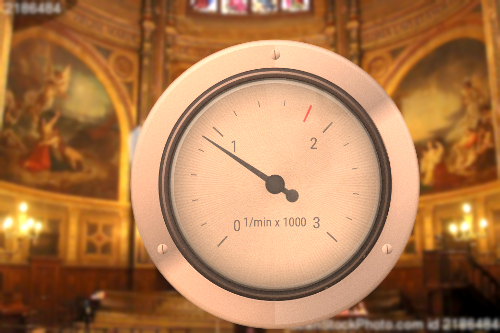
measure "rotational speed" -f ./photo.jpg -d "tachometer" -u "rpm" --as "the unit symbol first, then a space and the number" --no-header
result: rpm 900
